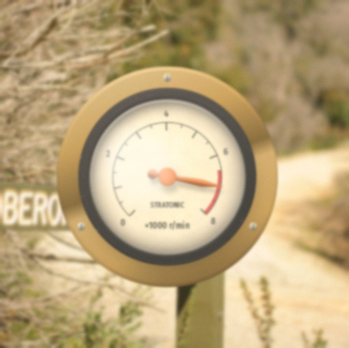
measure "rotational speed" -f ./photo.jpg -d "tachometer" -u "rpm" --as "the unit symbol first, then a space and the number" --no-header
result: rpm 7000
